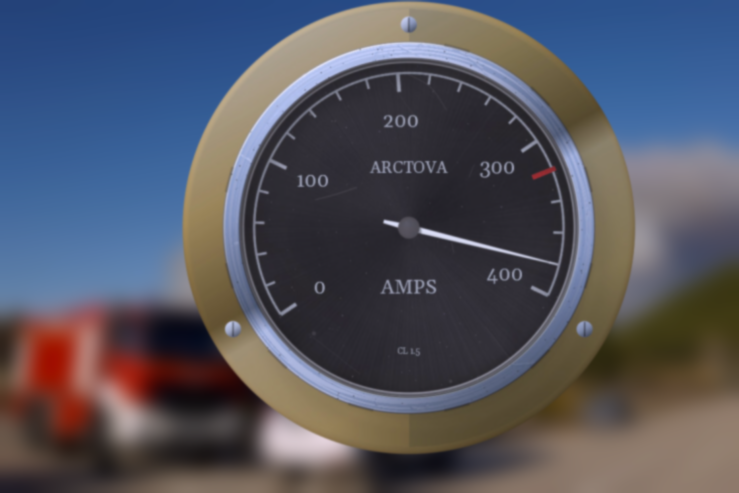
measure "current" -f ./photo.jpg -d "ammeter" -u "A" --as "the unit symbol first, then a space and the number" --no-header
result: A 380
